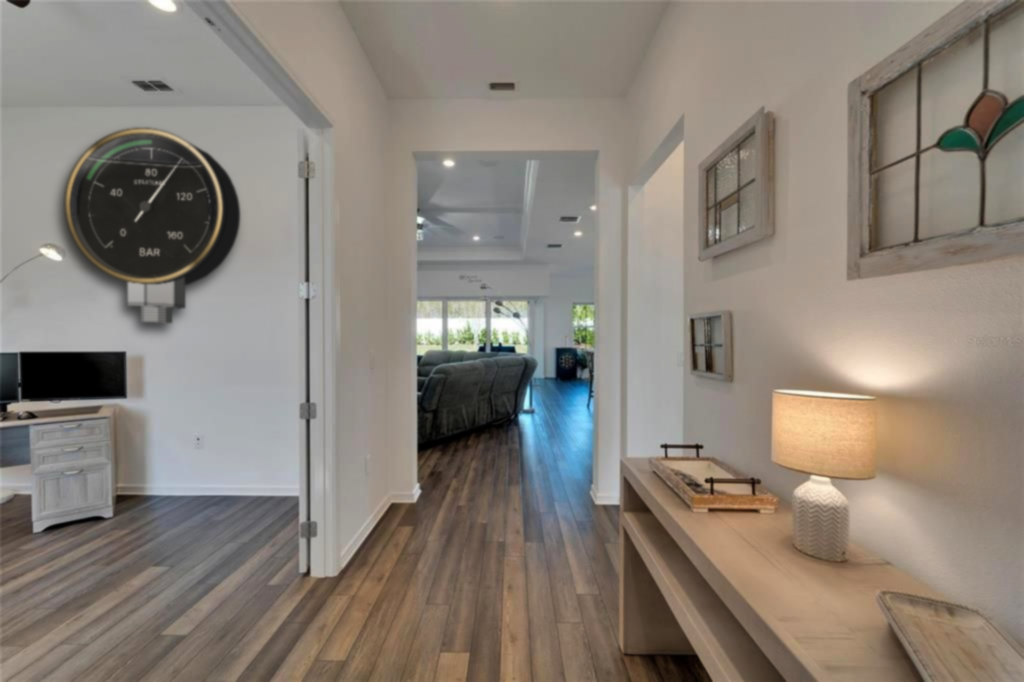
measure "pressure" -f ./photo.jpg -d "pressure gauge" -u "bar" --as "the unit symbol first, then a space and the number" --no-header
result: bar 100
